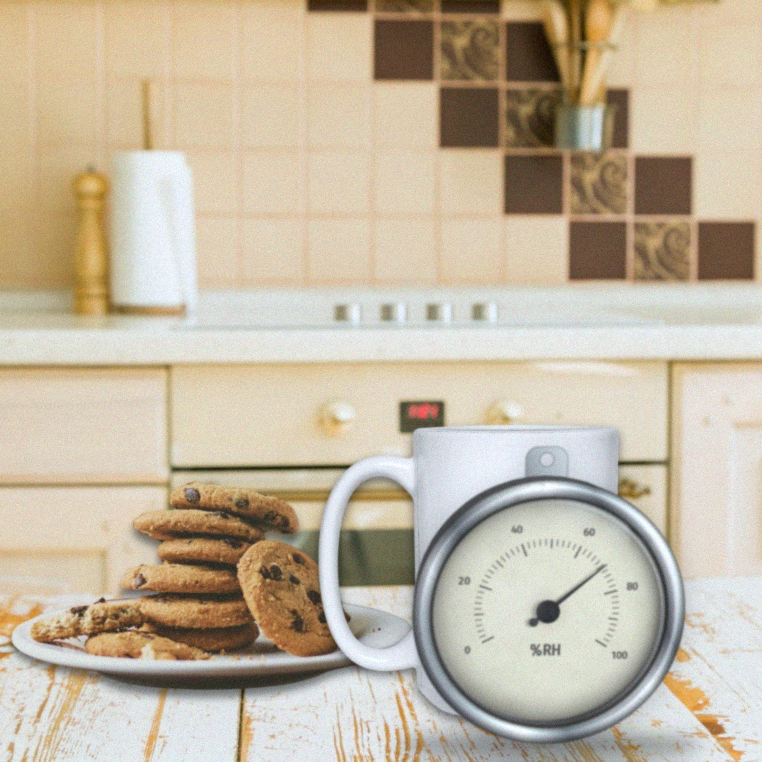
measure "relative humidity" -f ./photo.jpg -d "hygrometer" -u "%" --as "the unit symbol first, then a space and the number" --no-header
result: % 70
